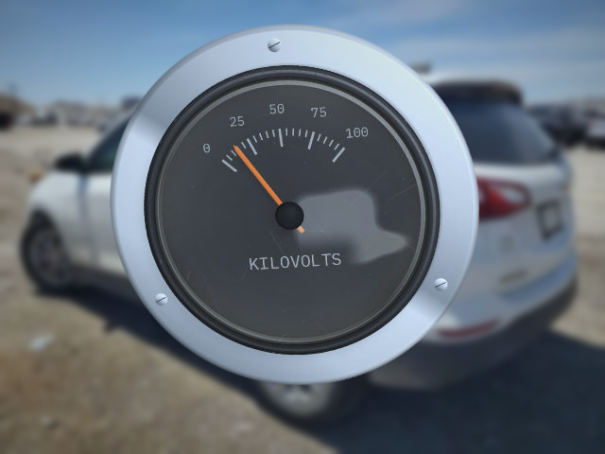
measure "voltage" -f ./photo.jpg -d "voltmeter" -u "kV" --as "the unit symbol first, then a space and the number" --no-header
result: kV 15
